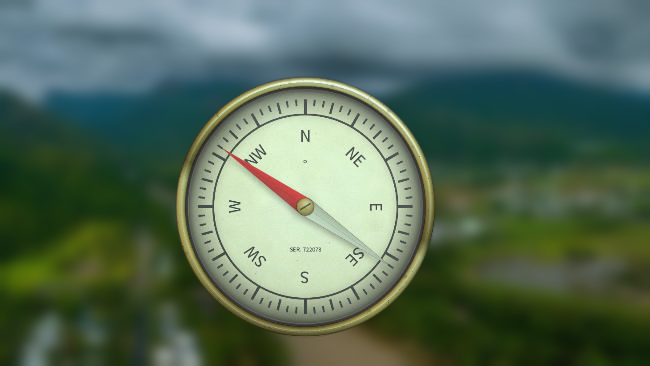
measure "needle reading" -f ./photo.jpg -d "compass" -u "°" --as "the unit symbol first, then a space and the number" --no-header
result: ° 305
